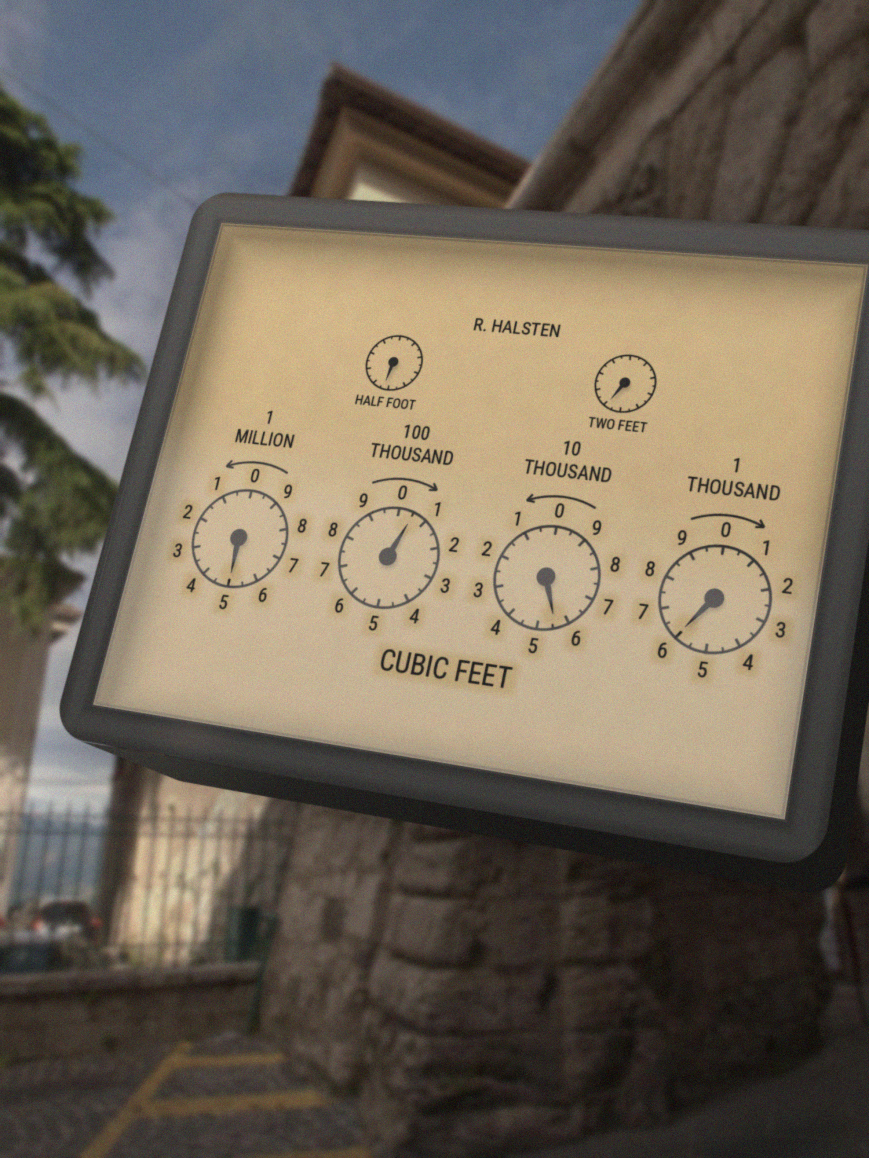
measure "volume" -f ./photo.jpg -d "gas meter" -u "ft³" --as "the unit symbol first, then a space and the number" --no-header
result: ft³ 505600
